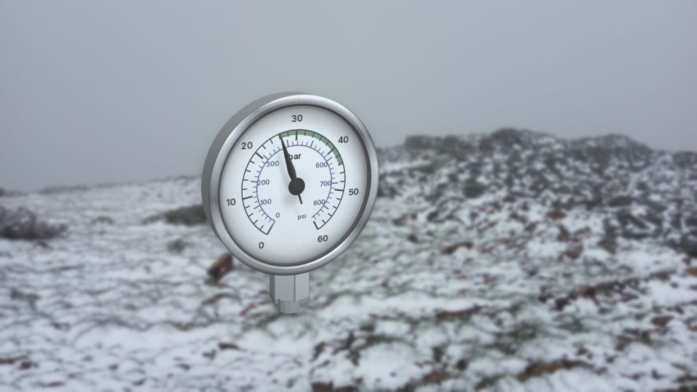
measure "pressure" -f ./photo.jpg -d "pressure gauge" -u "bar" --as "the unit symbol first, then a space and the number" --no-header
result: bar 26
